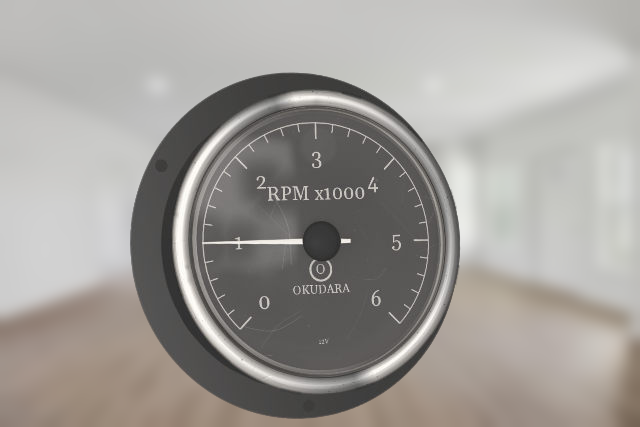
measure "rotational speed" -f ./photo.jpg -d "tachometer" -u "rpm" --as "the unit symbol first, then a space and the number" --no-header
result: rpm 1000
